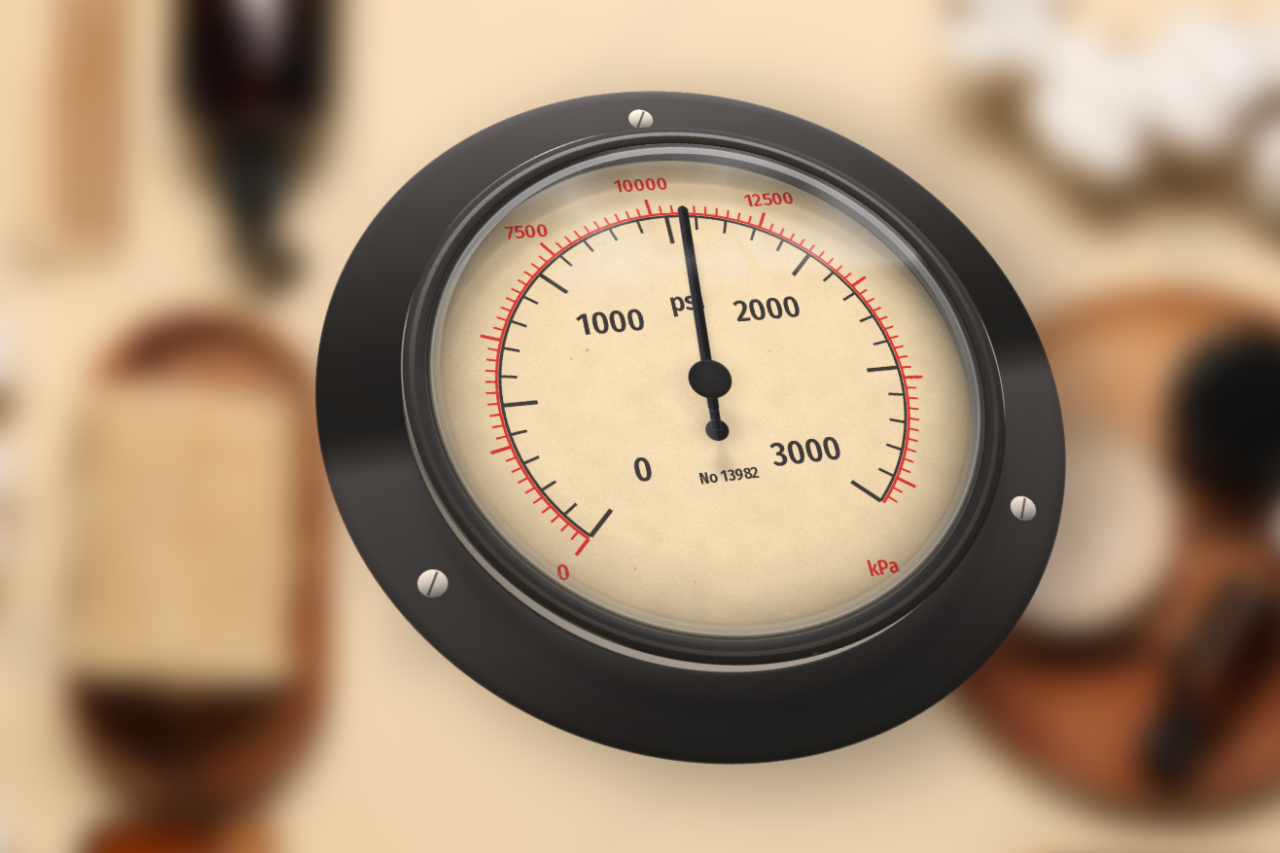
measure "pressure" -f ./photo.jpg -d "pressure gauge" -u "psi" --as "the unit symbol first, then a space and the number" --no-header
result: psi 1550
